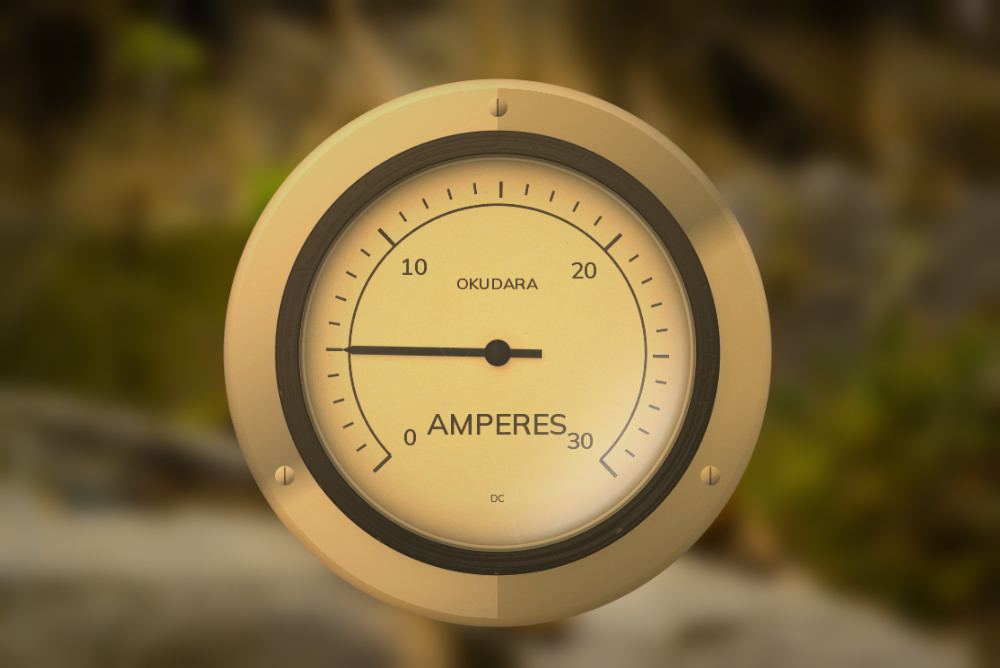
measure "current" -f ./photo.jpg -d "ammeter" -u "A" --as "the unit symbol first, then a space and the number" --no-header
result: A 5
